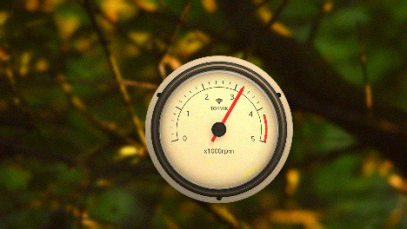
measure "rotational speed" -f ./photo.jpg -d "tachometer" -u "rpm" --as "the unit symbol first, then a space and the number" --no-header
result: rpm 3200
